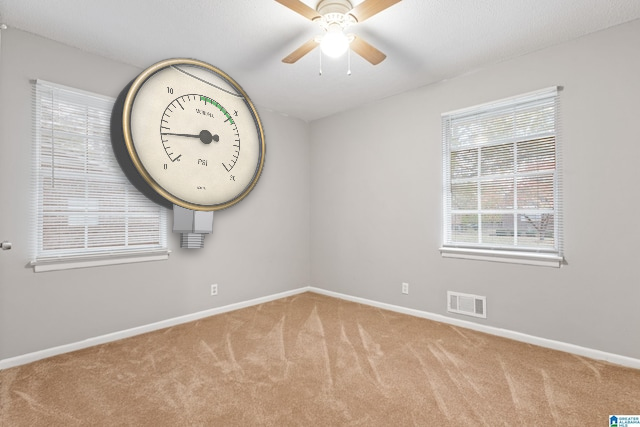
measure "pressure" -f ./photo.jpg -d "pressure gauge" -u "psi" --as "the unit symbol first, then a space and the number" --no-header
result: psi 4
